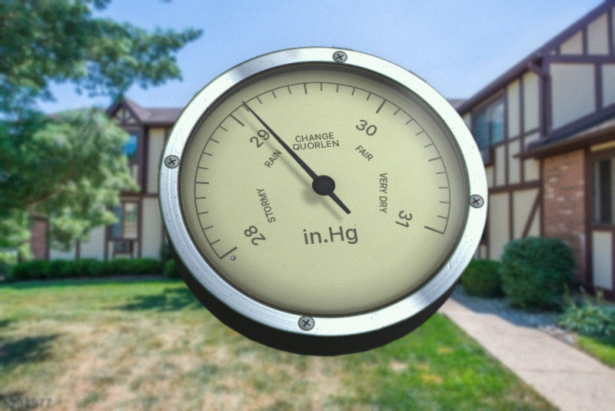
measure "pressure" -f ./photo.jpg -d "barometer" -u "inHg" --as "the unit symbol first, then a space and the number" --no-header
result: inHg 29.1
